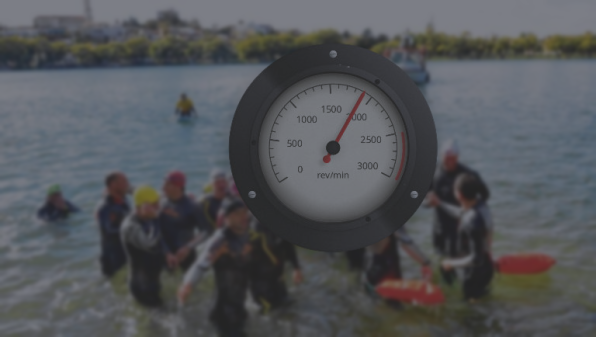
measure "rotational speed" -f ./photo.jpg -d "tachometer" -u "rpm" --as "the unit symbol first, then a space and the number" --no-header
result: rpm 1900
